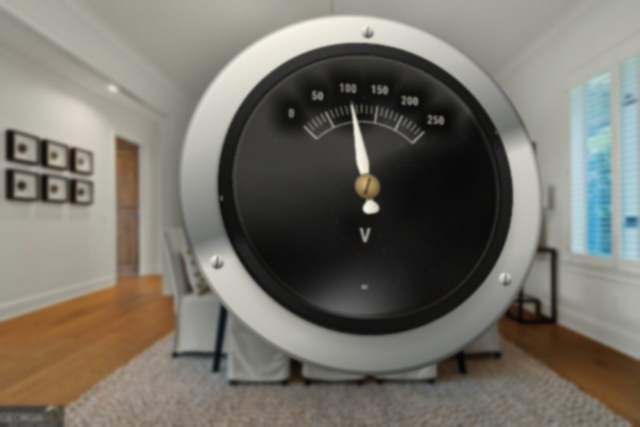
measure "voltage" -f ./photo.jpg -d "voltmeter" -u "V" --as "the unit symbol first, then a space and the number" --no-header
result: V 100
